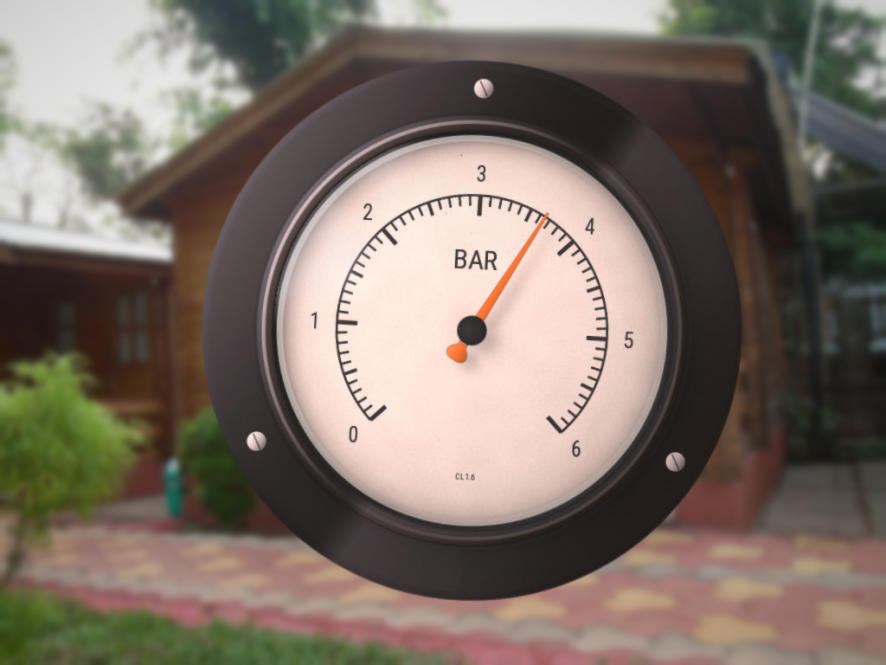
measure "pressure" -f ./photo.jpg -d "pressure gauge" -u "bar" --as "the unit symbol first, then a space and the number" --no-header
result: bar 3.65
